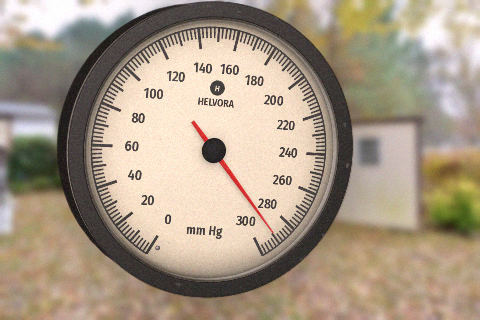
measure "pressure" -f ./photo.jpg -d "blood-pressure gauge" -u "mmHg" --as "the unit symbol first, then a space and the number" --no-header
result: mmHg 290
